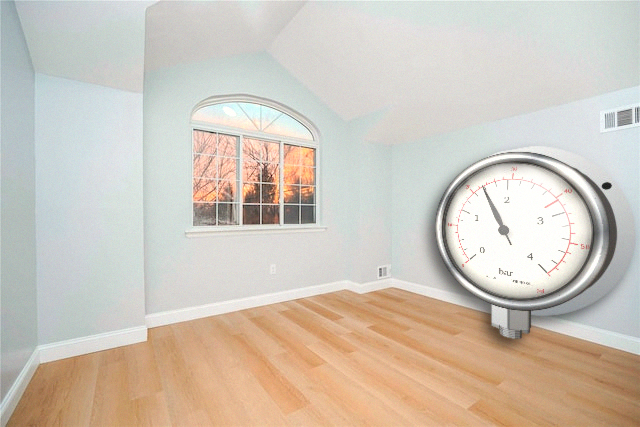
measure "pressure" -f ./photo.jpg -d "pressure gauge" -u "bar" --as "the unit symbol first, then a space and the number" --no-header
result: bar 1.6
